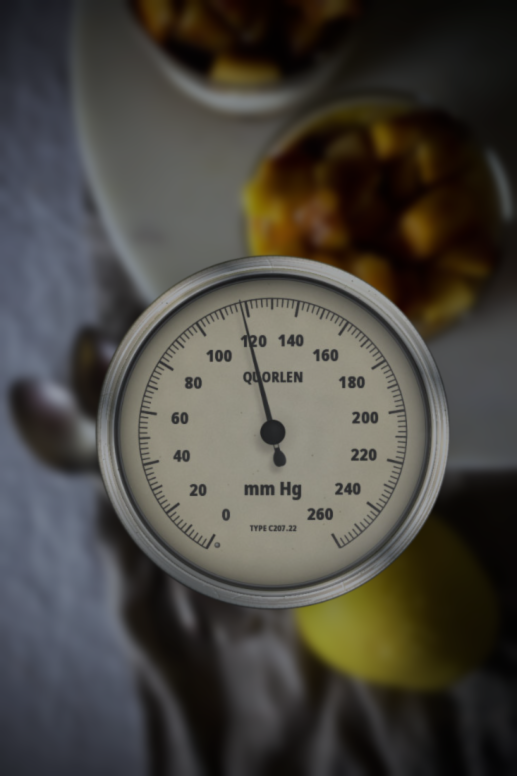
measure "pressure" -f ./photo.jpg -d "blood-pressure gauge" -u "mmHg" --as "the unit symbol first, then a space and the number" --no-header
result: mmHg 118
